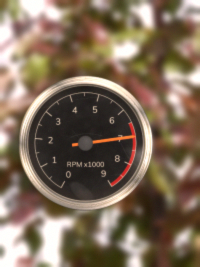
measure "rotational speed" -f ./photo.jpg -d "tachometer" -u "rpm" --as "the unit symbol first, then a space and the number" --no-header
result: rpm 7000
